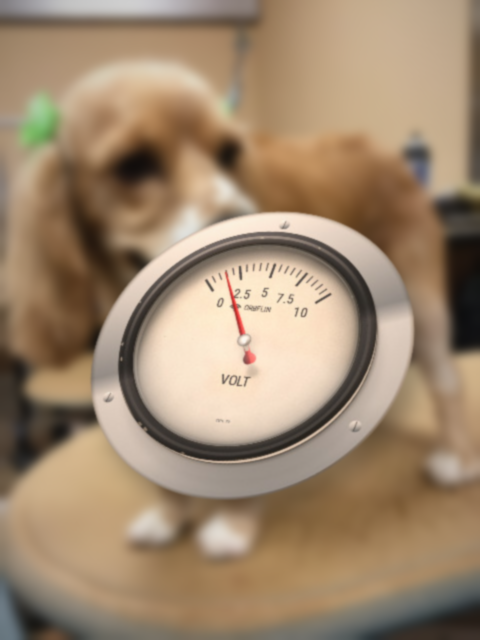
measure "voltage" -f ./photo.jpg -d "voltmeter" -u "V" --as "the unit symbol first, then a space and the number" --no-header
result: V 1.5
